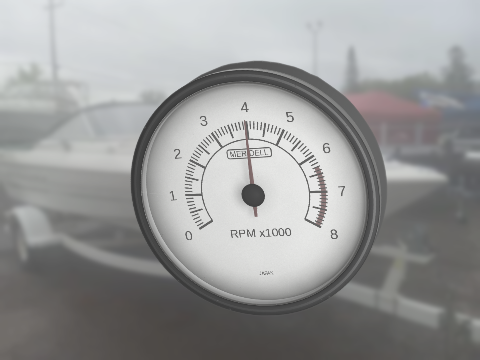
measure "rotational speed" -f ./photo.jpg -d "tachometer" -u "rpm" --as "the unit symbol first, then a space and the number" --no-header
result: rpm 4000
